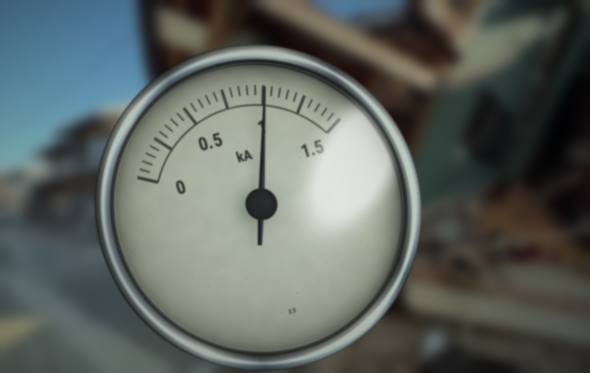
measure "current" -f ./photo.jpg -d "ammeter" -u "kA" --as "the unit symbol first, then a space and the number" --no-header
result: kA 1
